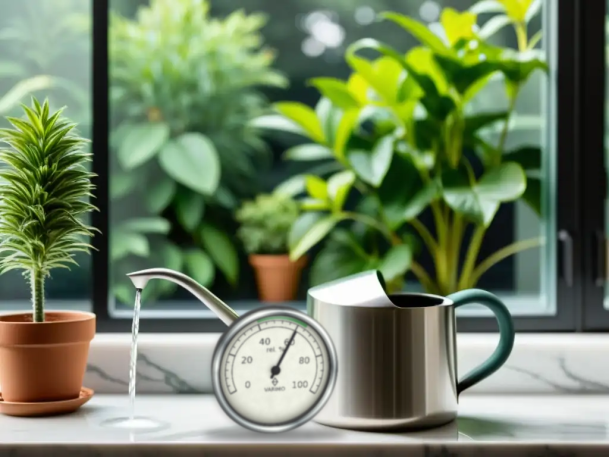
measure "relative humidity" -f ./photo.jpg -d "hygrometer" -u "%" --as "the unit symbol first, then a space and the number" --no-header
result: % 60
